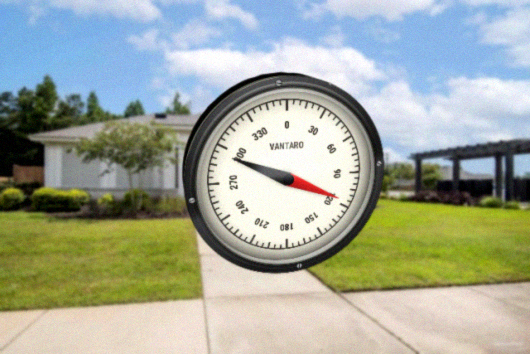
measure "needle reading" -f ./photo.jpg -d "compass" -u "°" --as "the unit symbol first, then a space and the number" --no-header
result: ° 115
